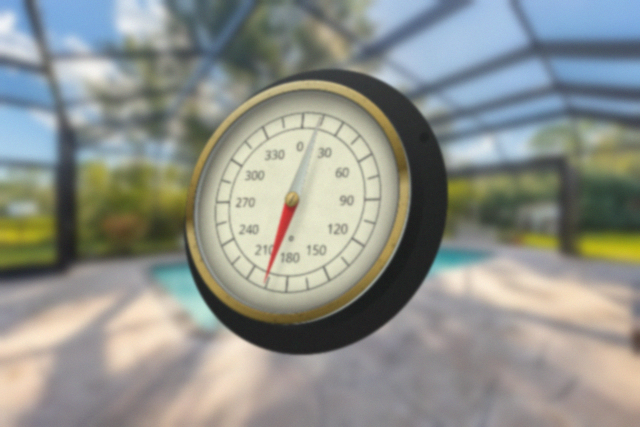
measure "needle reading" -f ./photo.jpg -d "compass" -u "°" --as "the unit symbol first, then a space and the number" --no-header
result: ° 195
